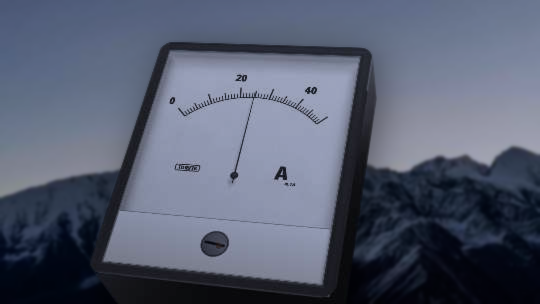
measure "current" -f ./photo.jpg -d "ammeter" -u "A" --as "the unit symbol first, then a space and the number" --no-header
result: A 25
